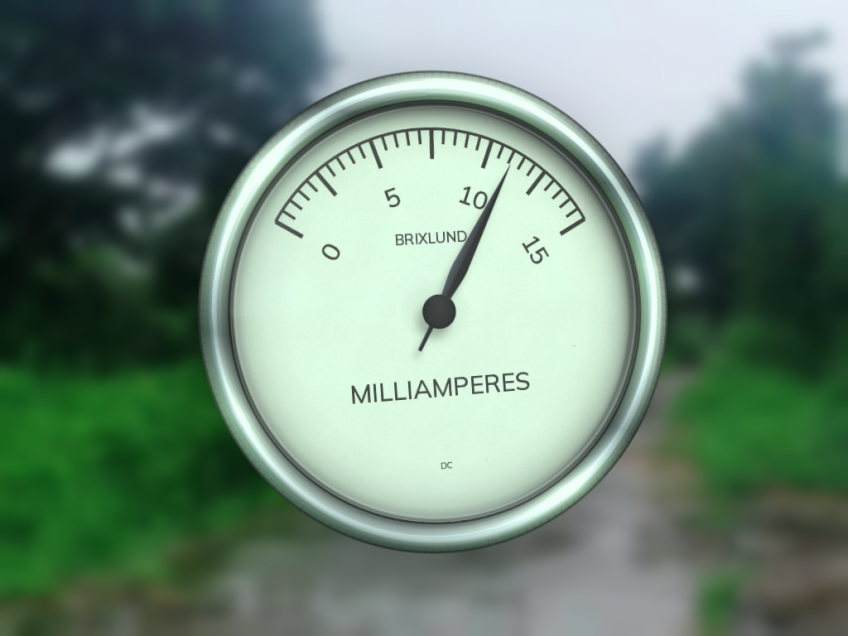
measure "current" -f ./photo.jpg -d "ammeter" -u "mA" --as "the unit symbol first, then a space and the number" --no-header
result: mA 11
